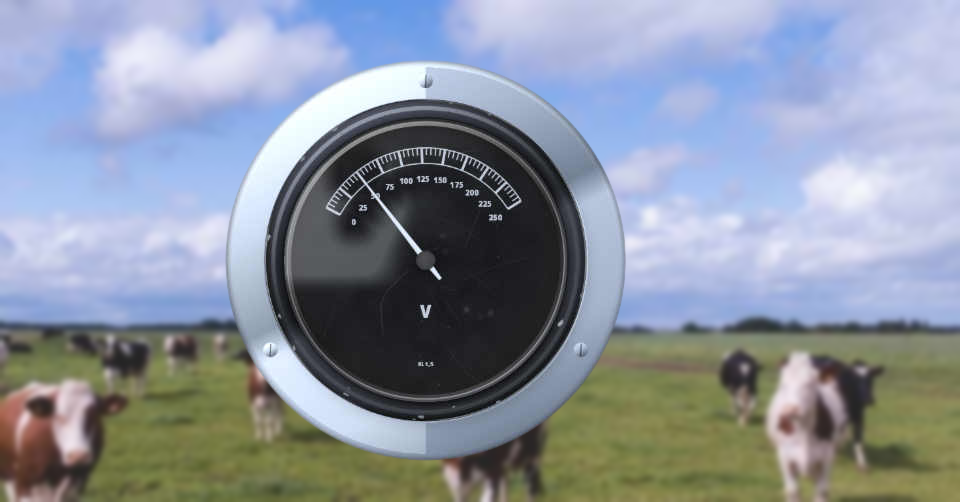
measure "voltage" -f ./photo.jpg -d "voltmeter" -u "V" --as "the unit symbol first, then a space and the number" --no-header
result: V 50
